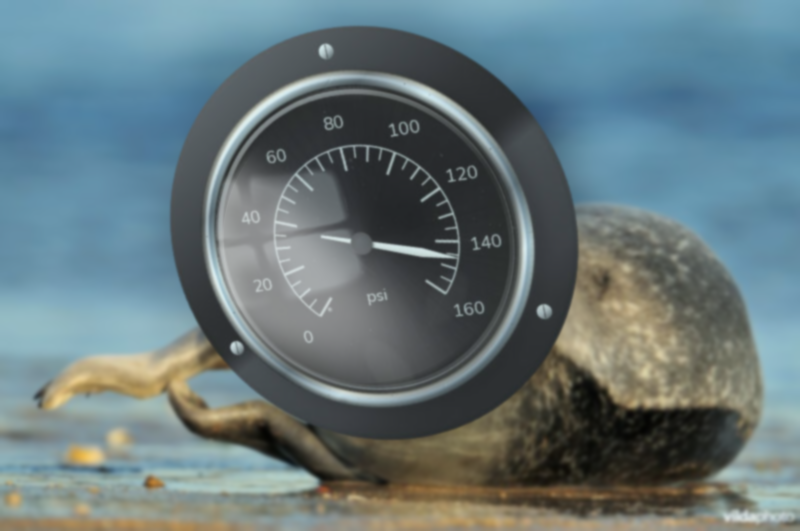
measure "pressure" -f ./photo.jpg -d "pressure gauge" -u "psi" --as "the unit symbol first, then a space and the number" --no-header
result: psi 145
